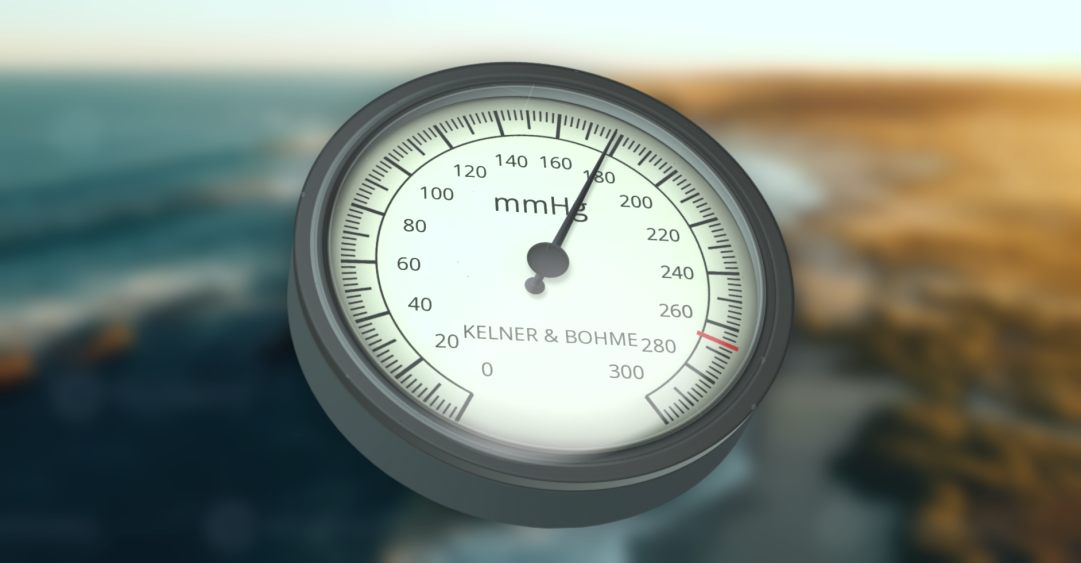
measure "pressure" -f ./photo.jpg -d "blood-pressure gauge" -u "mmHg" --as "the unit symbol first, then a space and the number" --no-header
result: mmHg 178
